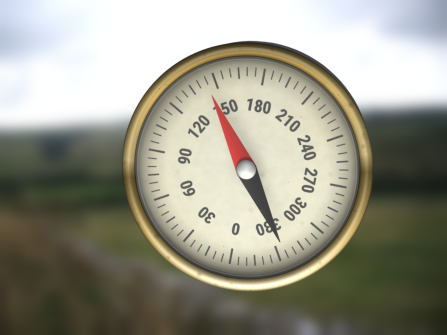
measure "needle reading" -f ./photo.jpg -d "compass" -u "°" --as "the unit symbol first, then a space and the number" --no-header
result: ° 145
